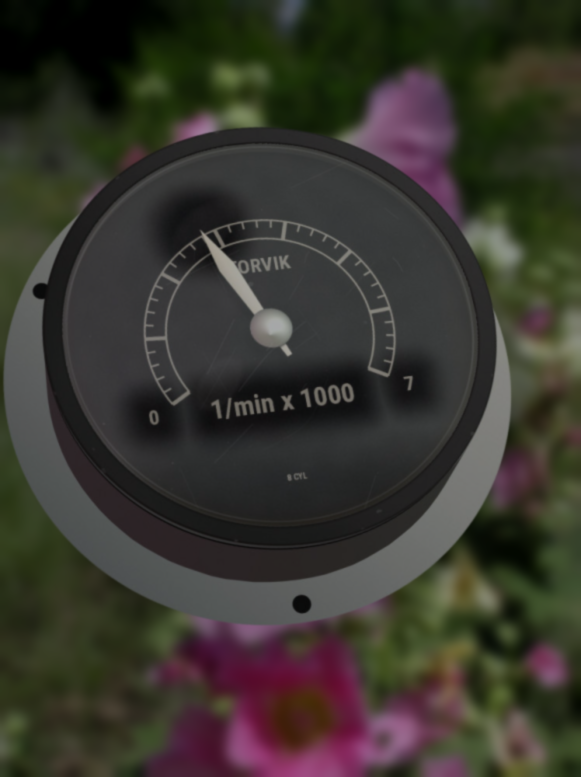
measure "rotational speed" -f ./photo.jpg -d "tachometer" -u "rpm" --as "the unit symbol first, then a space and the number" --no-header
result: rpm 2800
